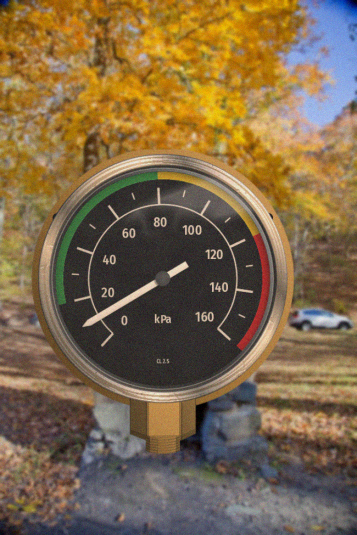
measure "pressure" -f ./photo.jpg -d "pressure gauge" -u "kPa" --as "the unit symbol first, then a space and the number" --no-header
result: kPa 10
